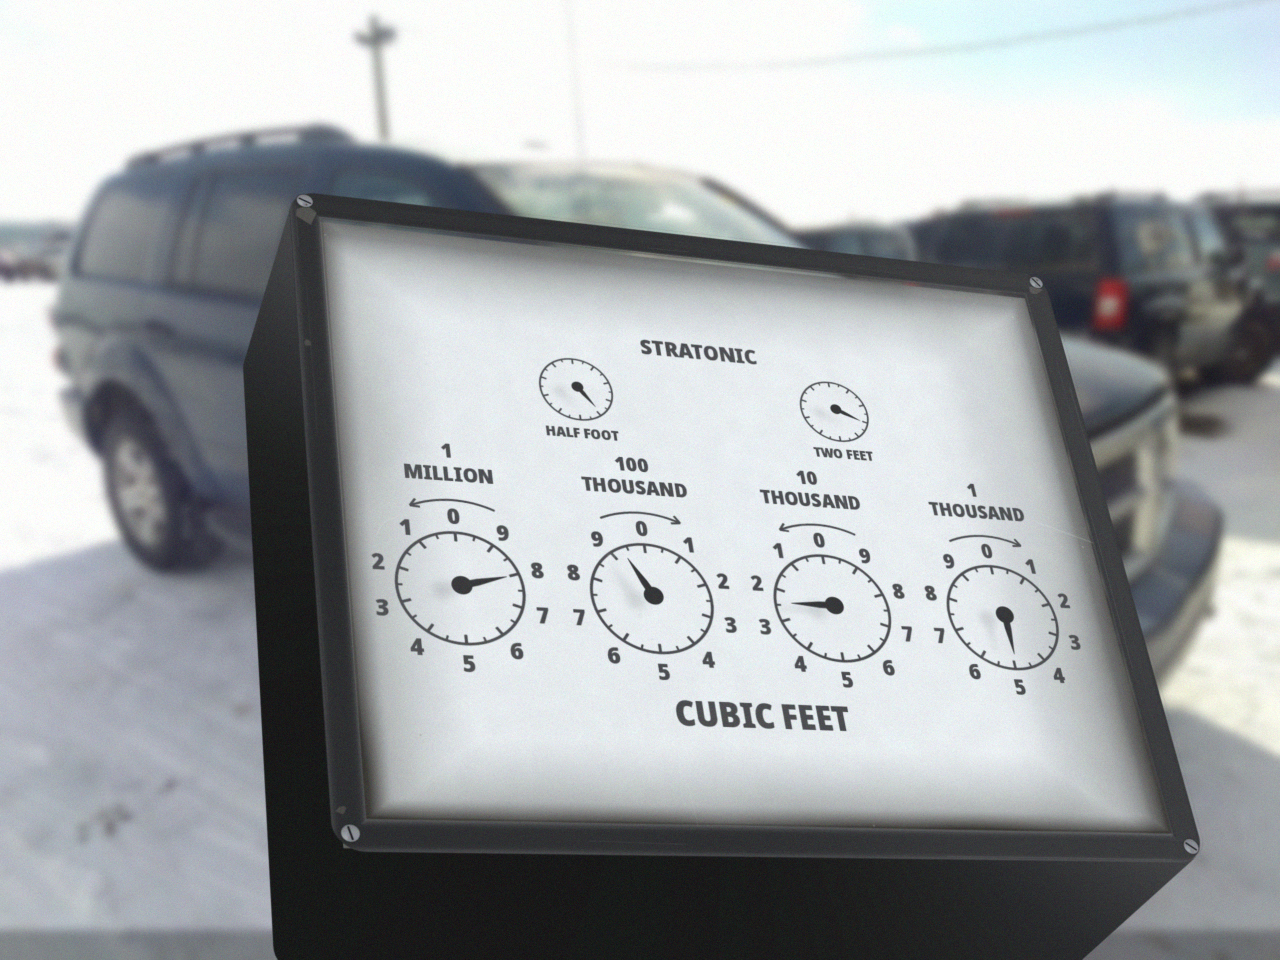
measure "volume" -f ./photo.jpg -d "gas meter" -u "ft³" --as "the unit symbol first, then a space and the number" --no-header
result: ft³ 792500
